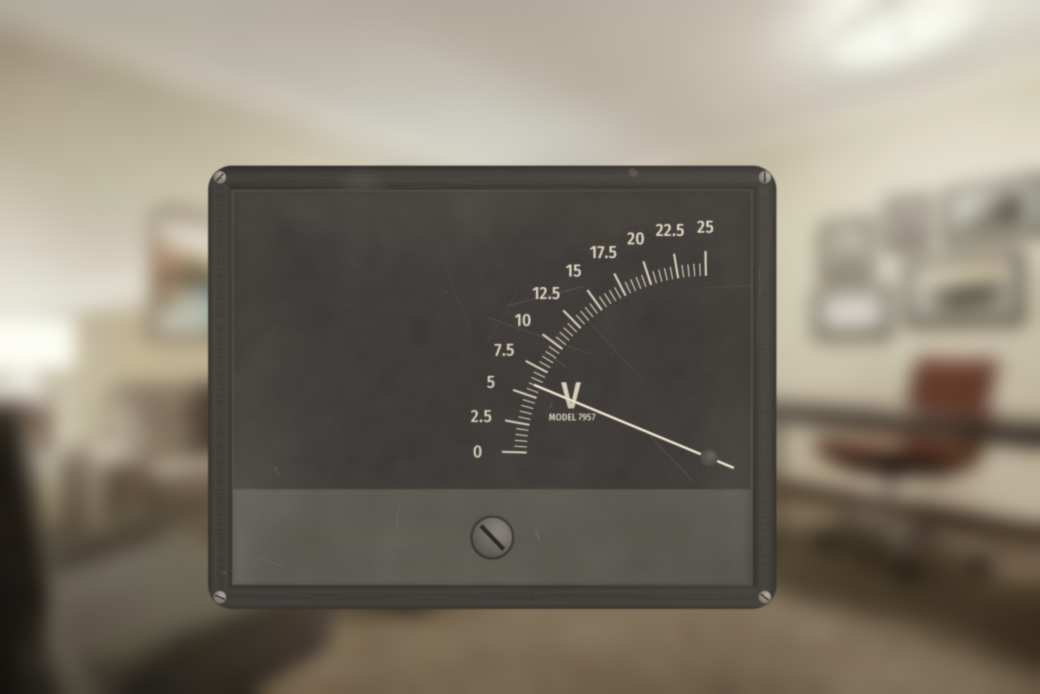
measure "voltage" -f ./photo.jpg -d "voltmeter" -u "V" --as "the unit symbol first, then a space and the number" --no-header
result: V 6
